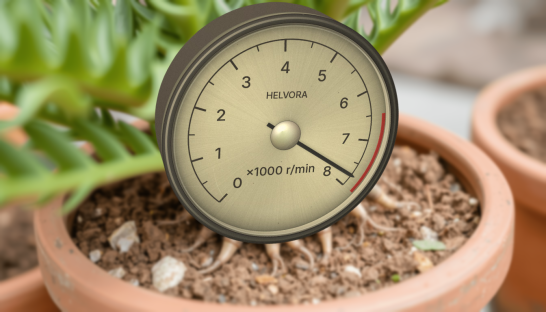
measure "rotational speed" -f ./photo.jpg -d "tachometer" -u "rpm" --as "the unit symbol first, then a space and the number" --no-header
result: rpm 7750
